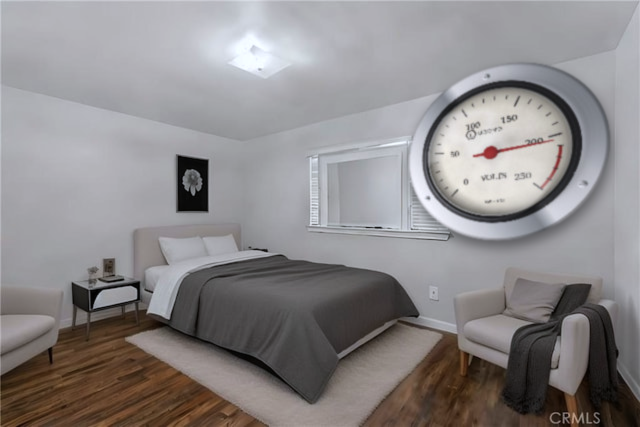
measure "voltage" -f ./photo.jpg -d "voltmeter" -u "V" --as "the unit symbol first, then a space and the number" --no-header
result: V 205
